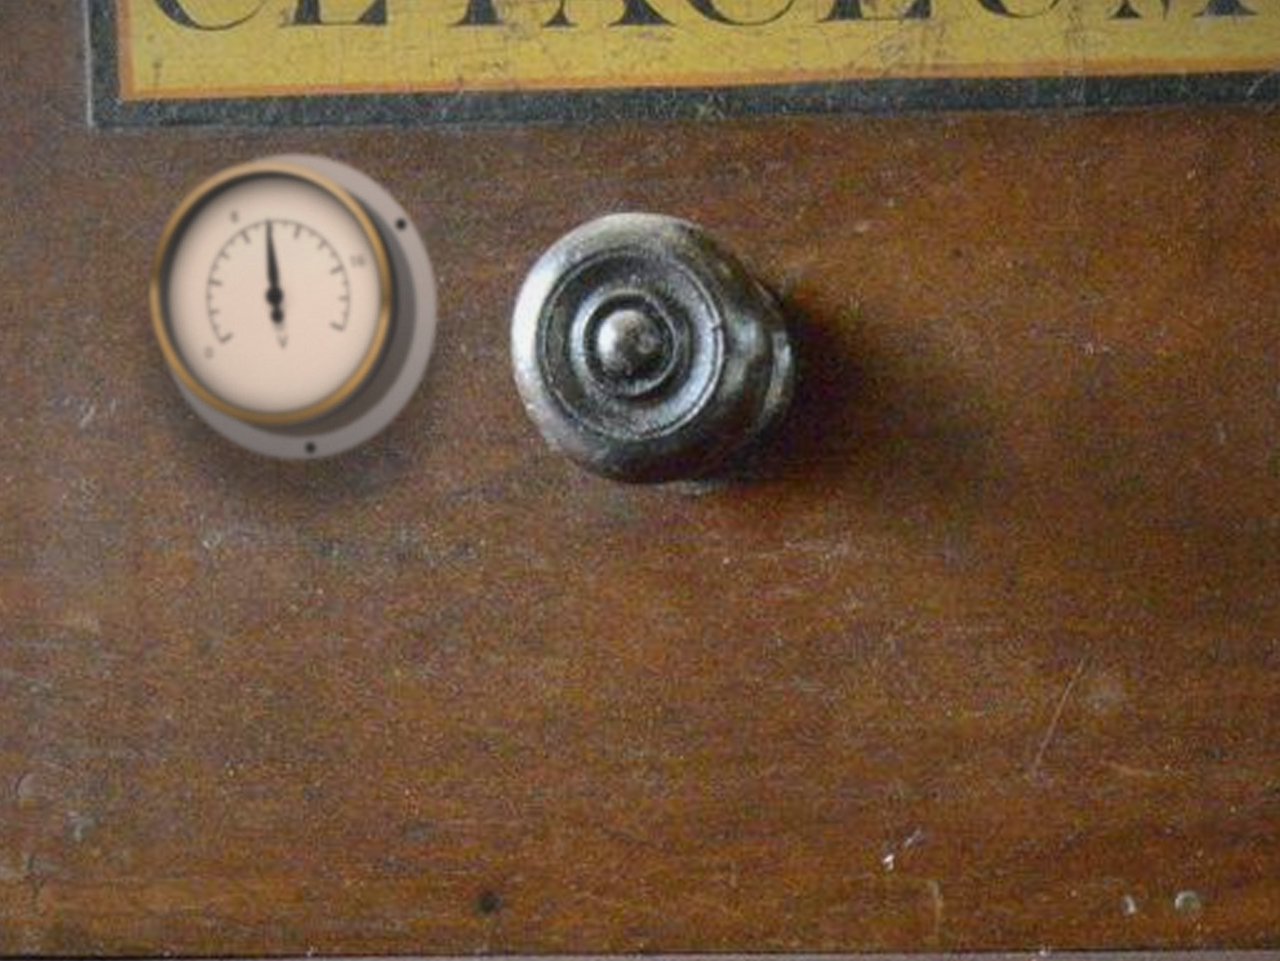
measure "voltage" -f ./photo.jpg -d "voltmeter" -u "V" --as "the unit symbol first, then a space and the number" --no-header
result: V 10
